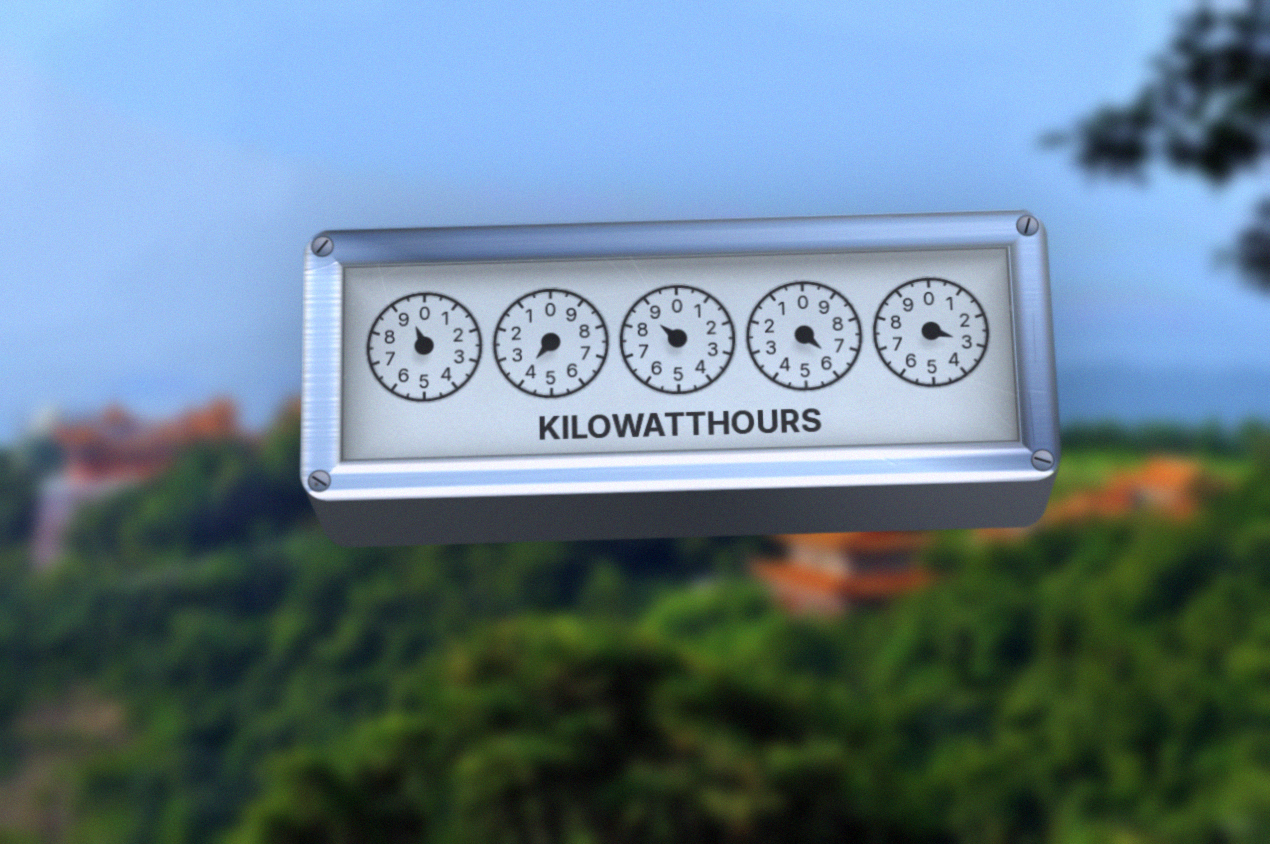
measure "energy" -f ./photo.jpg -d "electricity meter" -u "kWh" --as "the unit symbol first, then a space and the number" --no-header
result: kWh 93863
